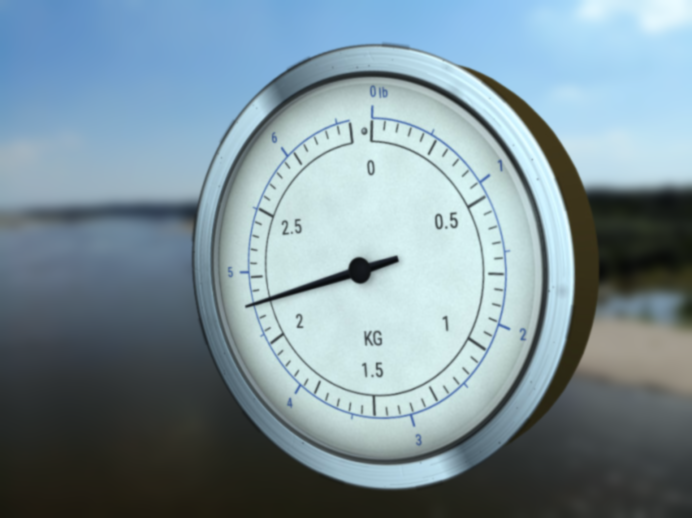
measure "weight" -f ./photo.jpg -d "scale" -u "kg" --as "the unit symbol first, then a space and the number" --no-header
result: kg 2.15
